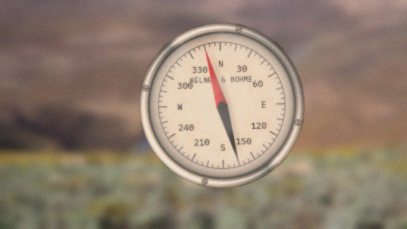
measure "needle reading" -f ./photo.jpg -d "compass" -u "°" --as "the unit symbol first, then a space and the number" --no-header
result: ° 345
